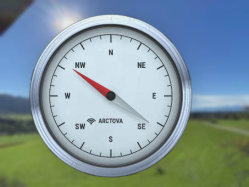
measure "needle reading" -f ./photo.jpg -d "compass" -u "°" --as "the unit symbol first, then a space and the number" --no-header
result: ° 305
